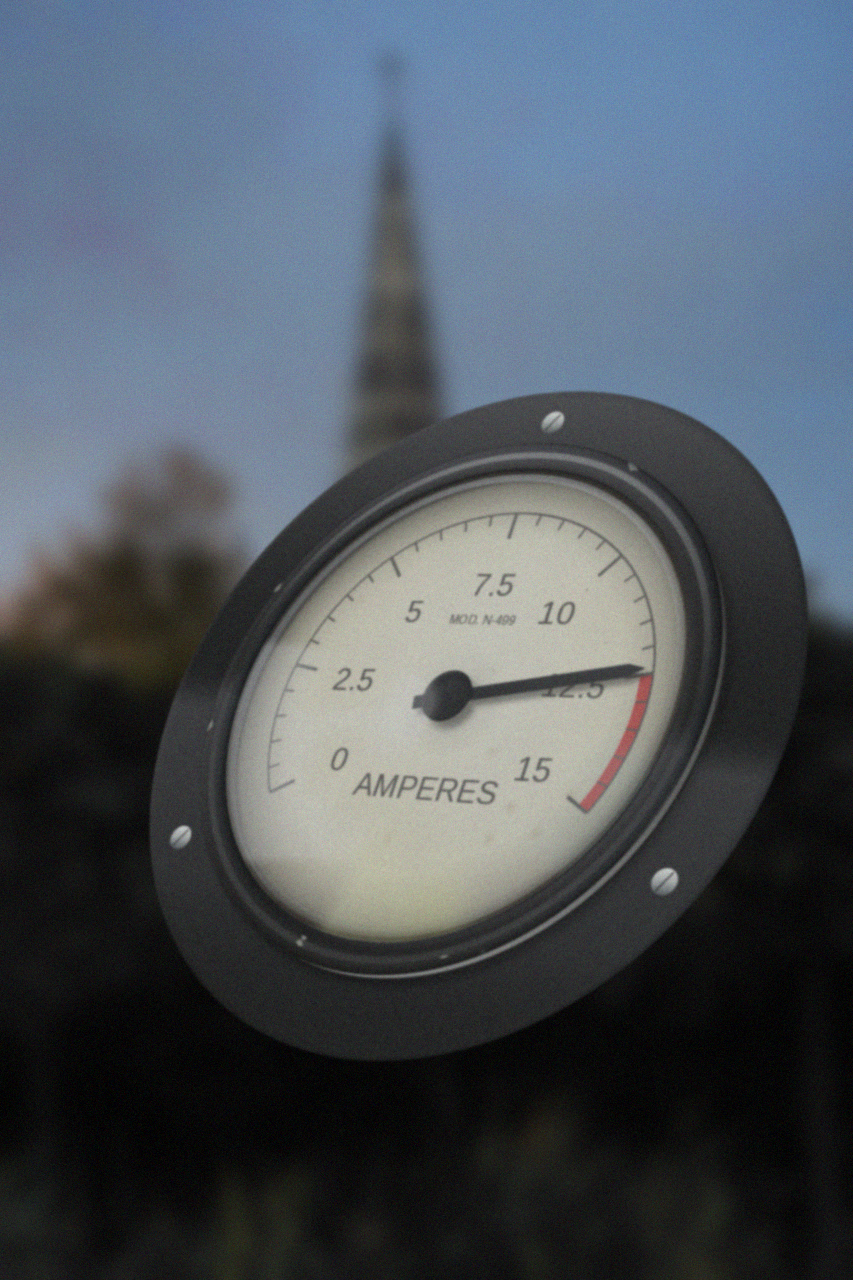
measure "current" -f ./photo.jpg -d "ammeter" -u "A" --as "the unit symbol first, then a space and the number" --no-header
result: A 12.5
